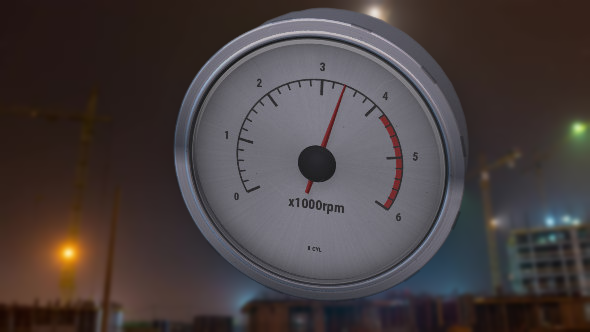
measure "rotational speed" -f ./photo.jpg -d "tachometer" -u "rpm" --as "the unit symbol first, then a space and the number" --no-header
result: rpm 3400
